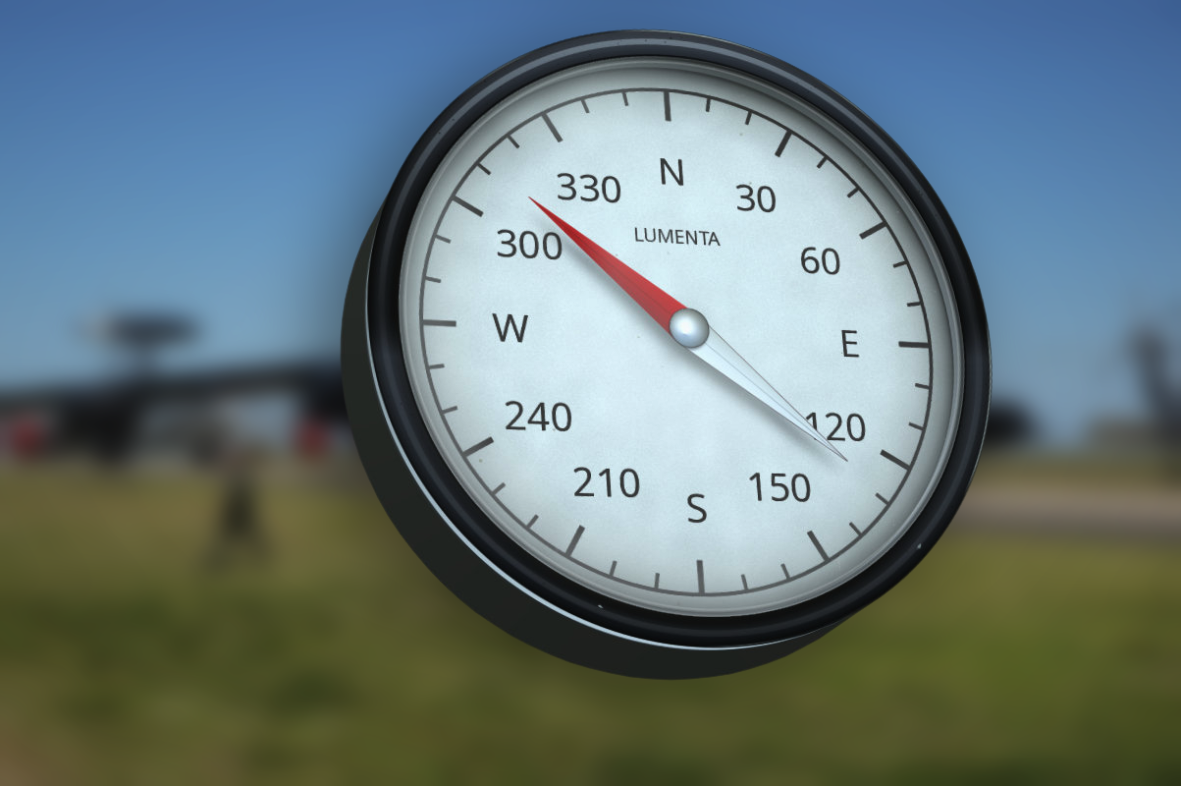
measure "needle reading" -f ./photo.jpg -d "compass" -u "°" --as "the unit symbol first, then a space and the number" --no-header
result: ° 310
